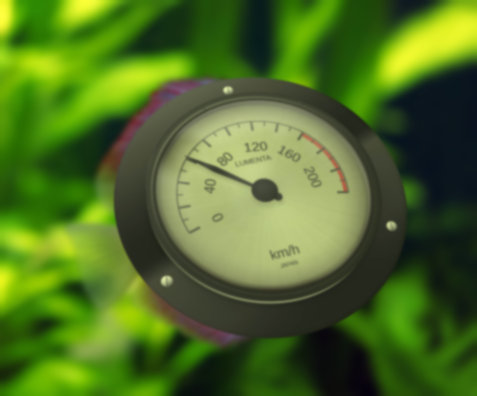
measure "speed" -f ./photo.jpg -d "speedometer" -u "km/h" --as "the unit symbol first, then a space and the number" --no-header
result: km/h 60
